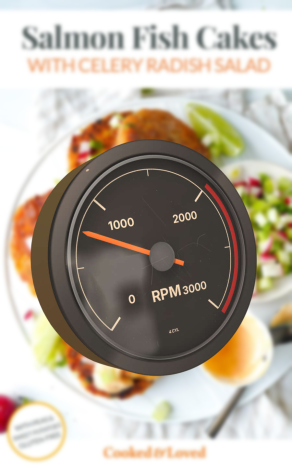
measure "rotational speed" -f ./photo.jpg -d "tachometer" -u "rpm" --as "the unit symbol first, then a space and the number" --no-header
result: rpm 750
